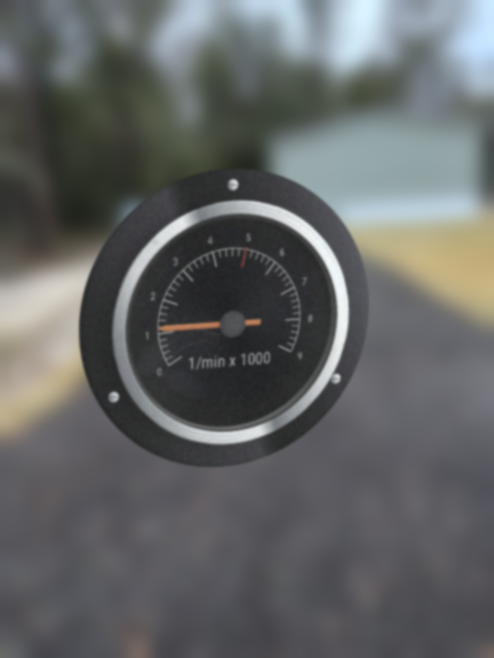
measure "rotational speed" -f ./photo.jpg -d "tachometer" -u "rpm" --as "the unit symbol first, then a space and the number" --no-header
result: rpm 1200
